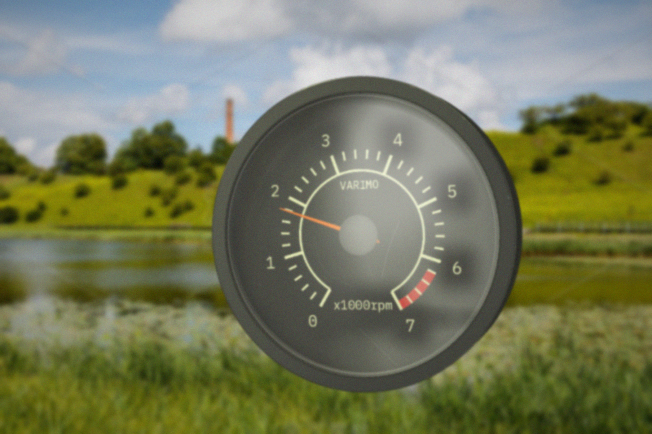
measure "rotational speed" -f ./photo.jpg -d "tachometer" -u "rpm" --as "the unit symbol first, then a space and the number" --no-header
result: rpm 1800
